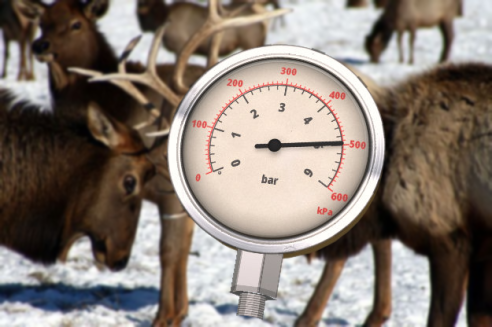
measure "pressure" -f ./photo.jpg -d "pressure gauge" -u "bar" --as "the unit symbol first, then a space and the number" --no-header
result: bar 5
